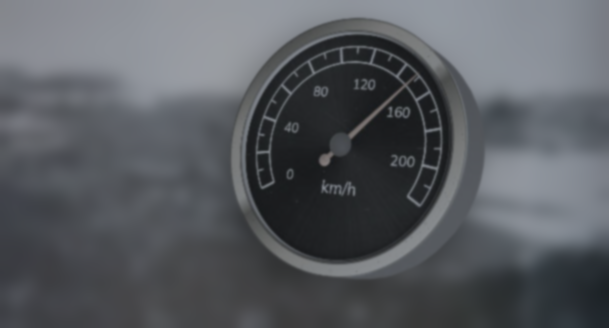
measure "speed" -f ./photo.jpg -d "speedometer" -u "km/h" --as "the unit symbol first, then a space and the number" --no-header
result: km/h 150
